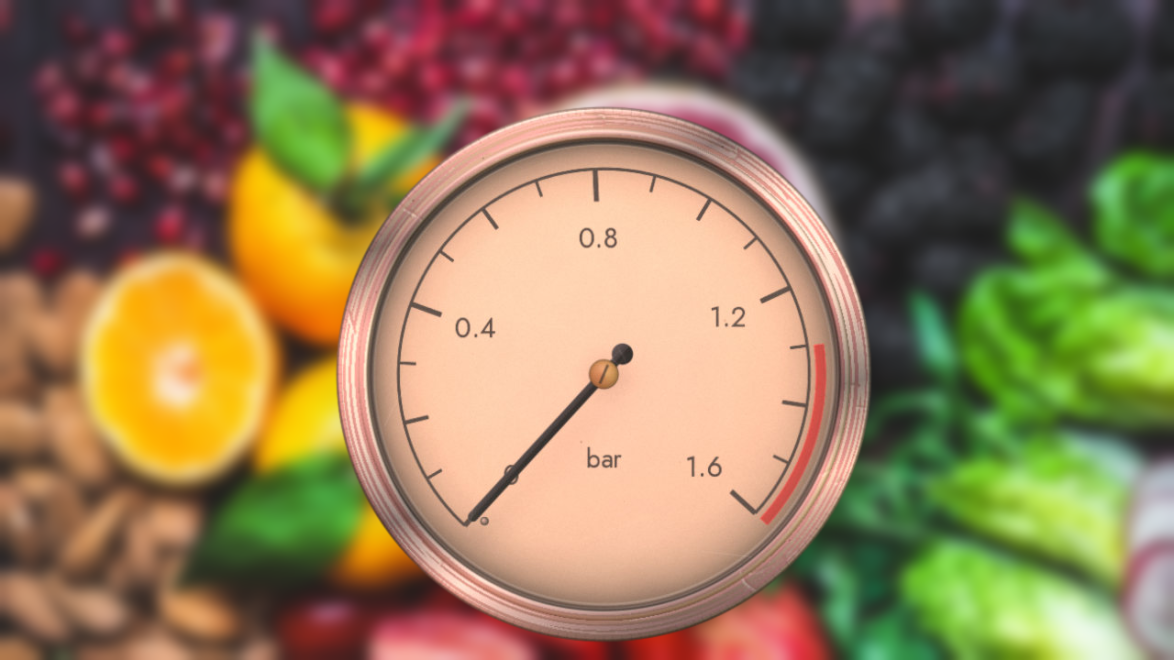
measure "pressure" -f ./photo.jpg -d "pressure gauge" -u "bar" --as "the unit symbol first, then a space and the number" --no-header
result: bar 0
